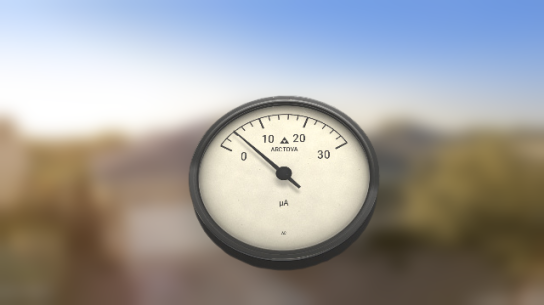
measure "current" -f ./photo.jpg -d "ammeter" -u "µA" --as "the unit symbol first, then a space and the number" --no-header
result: µA 4
